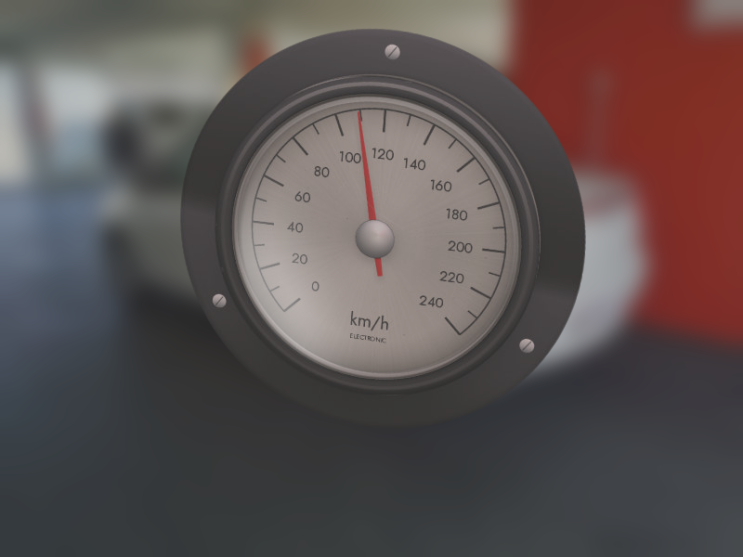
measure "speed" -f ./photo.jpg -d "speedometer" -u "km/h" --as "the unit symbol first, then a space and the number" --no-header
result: km/h 110
